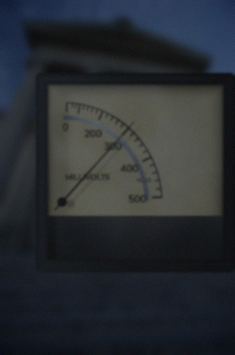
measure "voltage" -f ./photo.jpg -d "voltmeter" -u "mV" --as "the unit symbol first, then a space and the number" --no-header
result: mV 300
